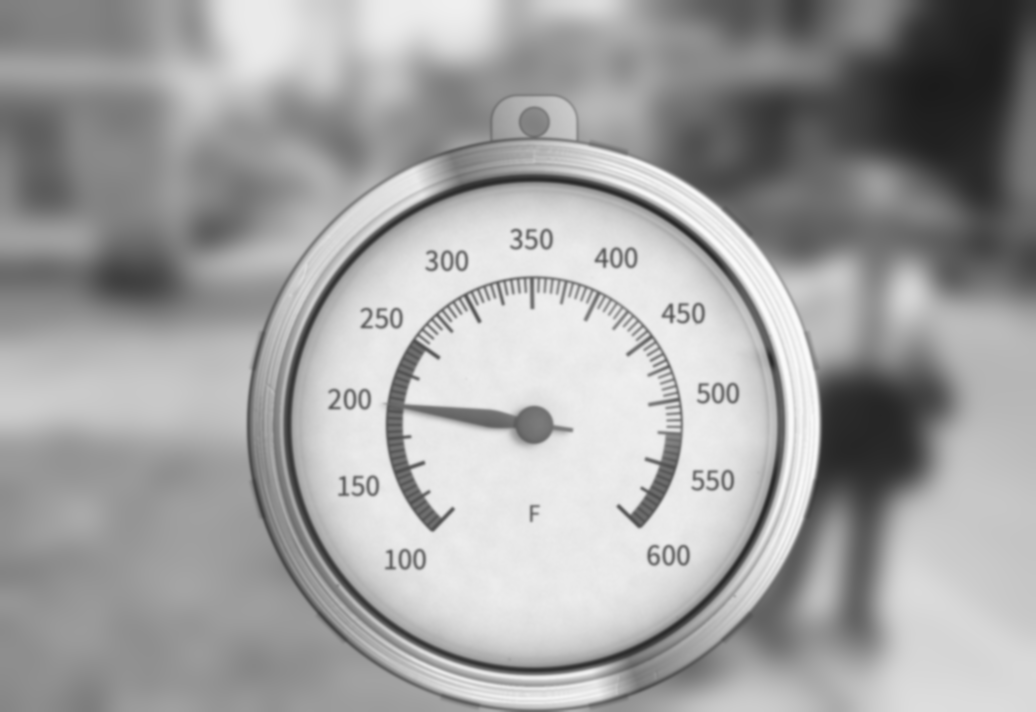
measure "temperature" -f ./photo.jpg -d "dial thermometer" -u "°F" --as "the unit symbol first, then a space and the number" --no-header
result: °F 200
